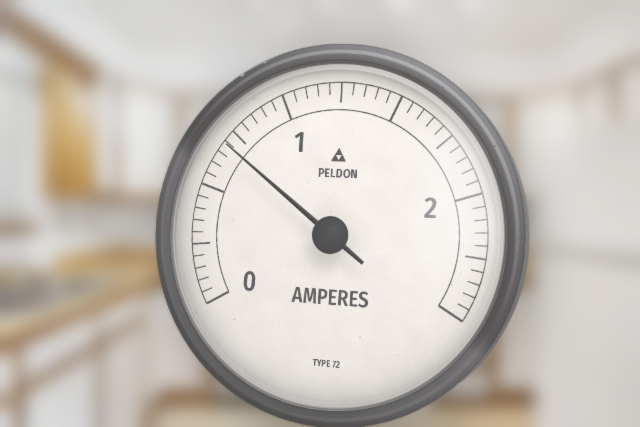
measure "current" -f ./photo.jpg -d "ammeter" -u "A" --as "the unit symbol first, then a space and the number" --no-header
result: A 0.7
